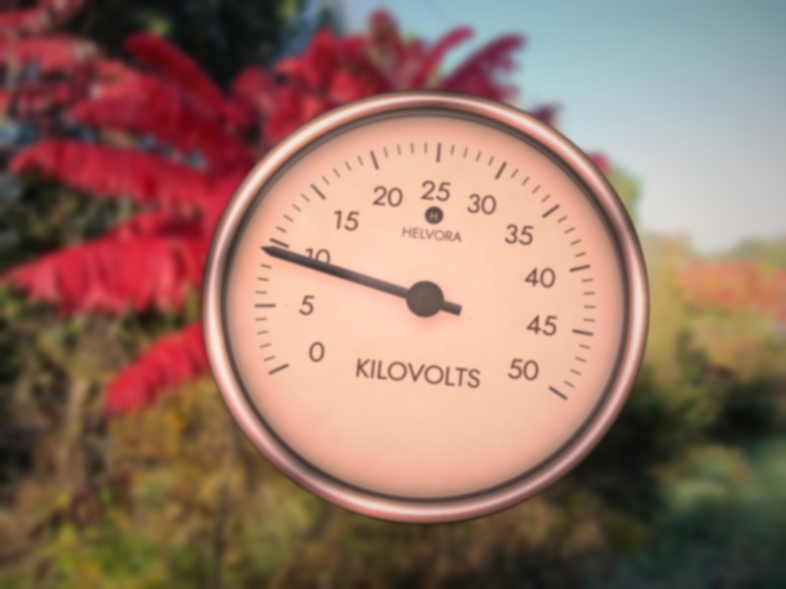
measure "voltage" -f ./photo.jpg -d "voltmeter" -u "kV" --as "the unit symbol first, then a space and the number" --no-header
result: kV 9
